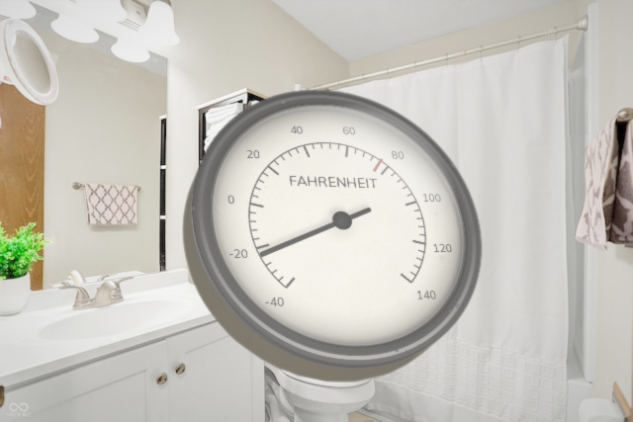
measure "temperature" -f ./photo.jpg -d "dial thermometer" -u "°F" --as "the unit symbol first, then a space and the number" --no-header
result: °F -24
